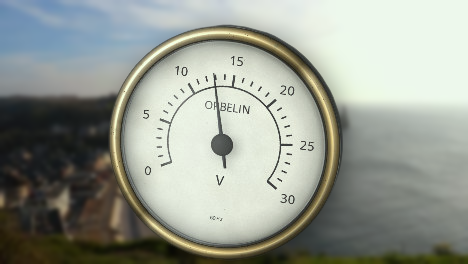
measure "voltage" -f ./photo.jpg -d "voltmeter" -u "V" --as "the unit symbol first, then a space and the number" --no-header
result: V 13
